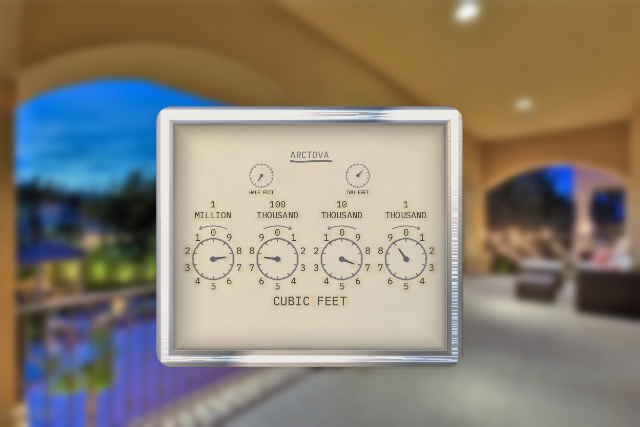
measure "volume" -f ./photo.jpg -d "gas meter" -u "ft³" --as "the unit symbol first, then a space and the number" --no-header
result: ft³ 776900
